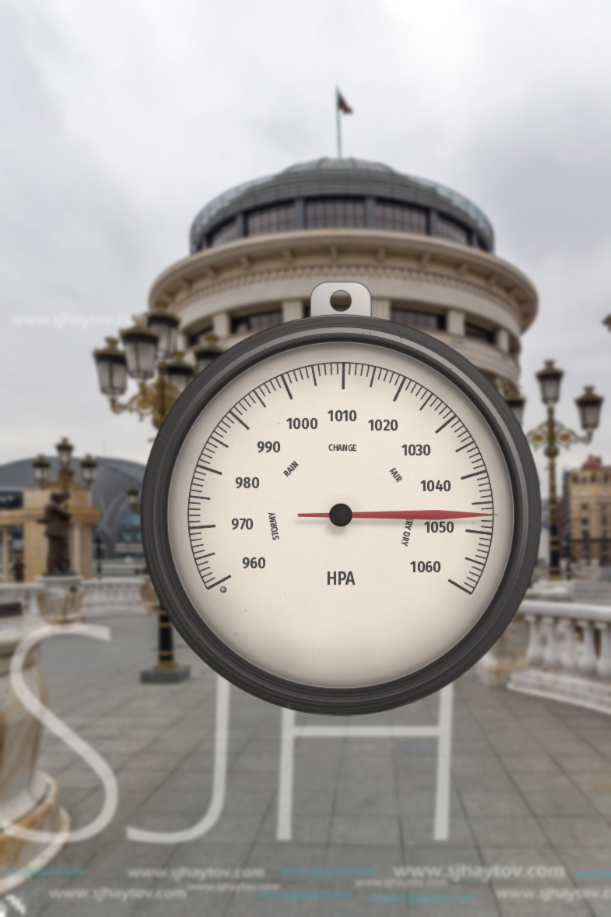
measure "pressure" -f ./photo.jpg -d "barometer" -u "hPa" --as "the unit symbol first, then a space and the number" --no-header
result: hPa 1047
